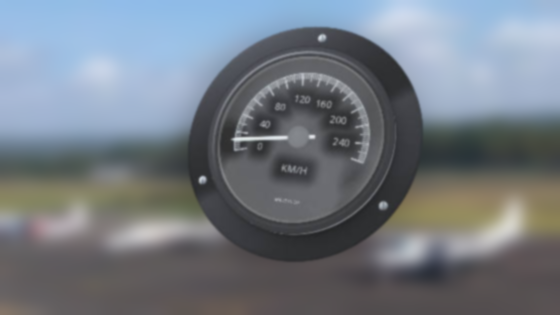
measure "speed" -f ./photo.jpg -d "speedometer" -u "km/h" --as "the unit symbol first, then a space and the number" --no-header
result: km/h 10
